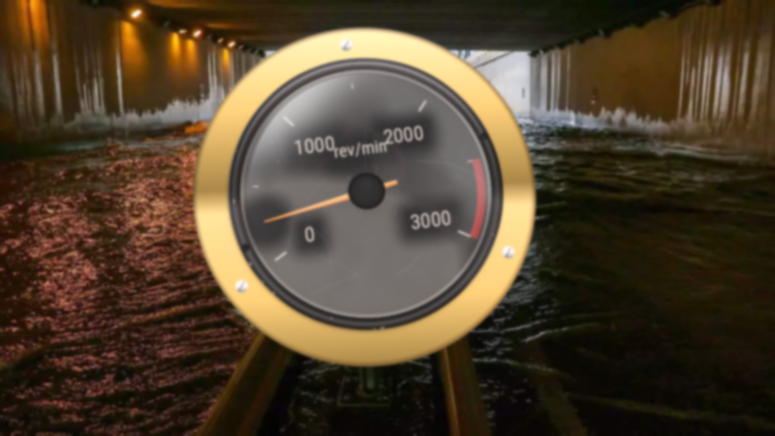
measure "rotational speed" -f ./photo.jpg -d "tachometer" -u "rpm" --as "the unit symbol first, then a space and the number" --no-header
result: rpm 250
